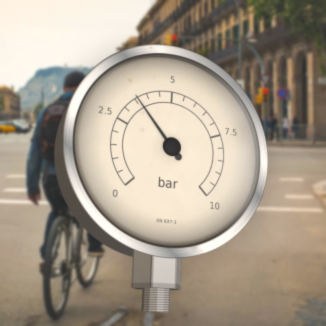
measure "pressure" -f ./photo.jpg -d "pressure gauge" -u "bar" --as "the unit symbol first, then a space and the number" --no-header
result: bar 3.5
